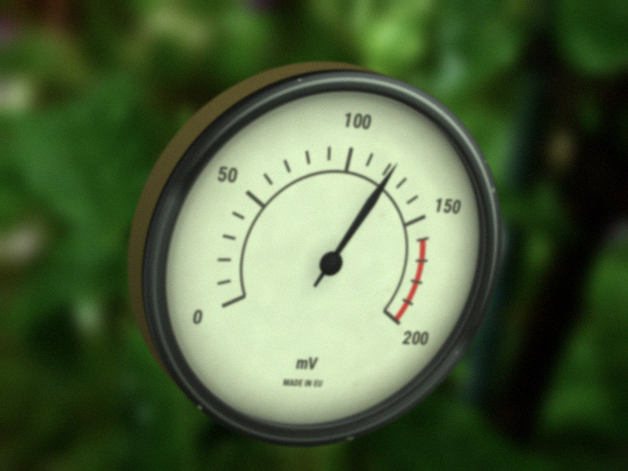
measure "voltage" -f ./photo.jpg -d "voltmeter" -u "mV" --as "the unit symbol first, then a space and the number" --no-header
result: mV 120
